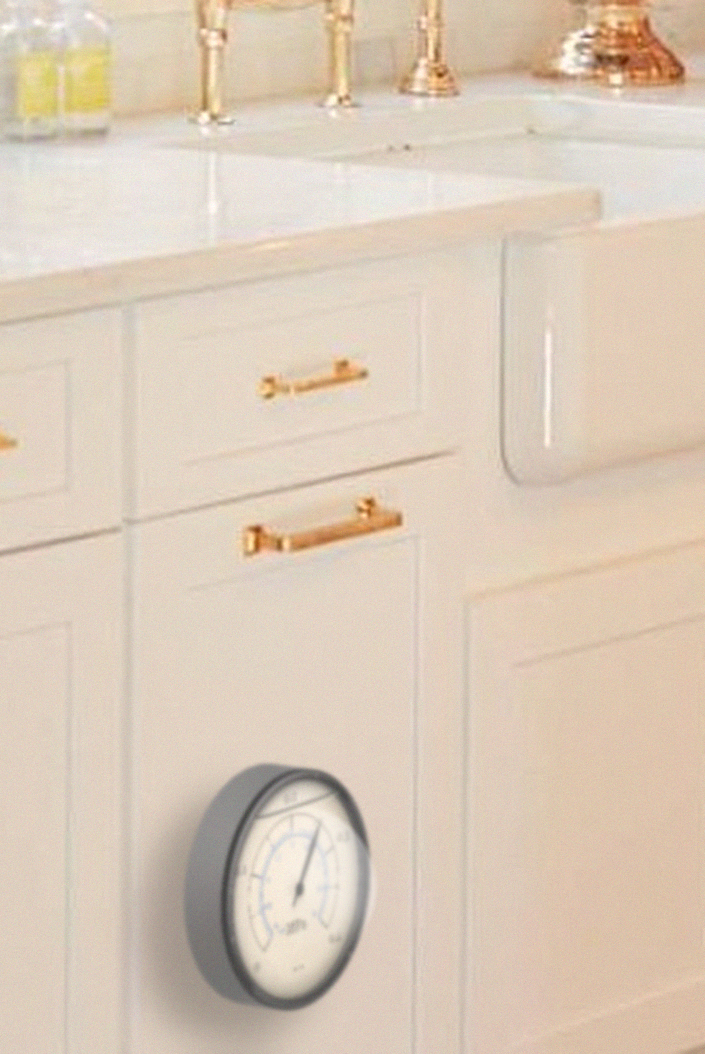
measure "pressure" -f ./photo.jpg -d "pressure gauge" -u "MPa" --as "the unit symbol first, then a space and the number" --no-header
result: MPa 0.25
